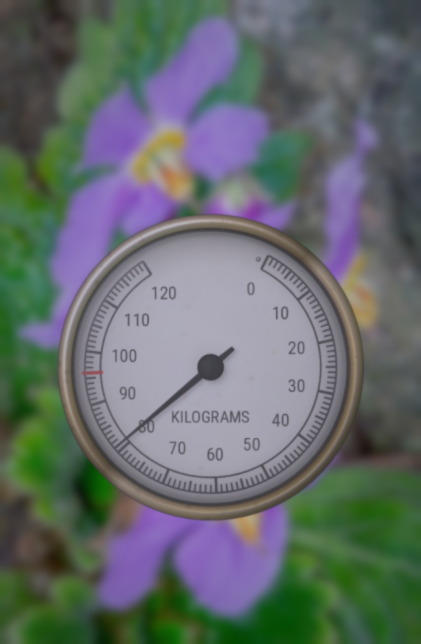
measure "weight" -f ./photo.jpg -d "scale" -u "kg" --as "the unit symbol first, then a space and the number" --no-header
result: kg 81
